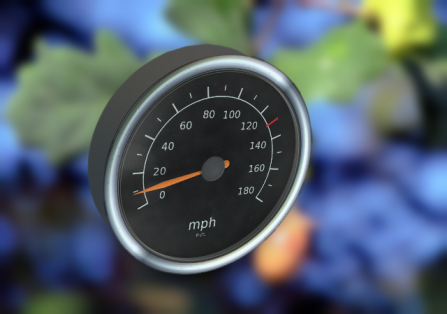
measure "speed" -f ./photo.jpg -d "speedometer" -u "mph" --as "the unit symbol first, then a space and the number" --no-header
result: mph 10
